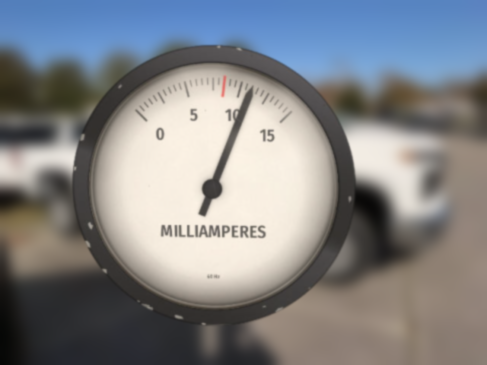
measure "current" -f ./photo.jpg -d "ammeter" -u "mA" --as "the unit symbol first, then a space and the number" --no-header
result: mA 11
